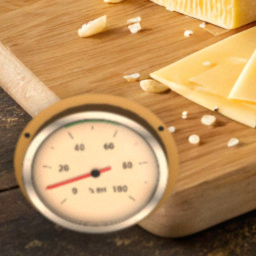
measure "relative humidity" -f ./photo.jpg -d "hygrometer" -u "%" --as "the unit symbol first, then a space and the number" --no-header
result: % 10
